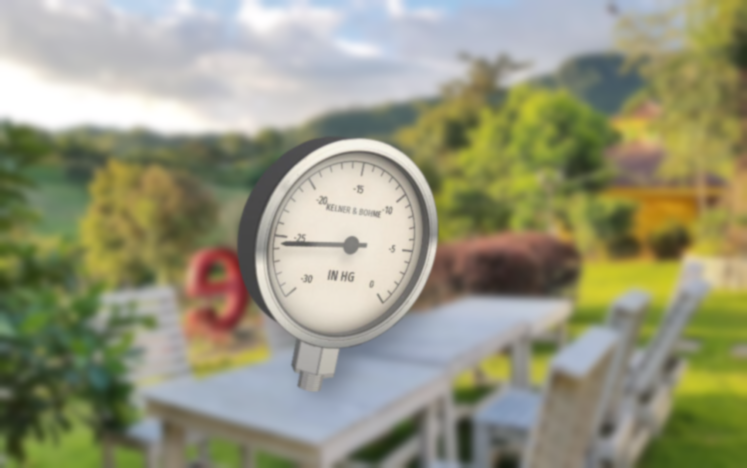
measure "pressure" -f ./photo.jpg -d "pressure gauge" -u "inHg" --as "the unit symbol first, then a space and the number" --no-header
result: inHg -25.5
